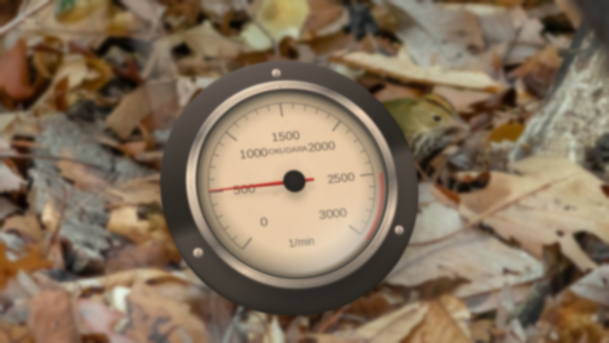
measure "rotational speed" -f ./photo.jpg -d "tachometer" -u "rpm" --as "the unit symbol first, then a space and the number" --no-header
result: rpm 500
